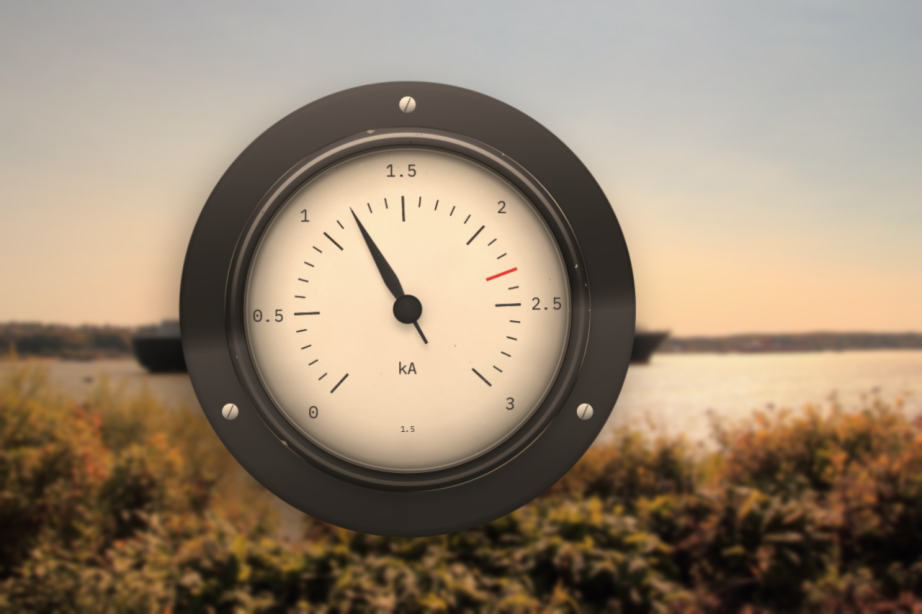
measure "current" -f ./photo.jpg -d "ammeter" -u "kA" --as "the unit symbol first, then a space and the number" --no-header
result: kA 1.2
